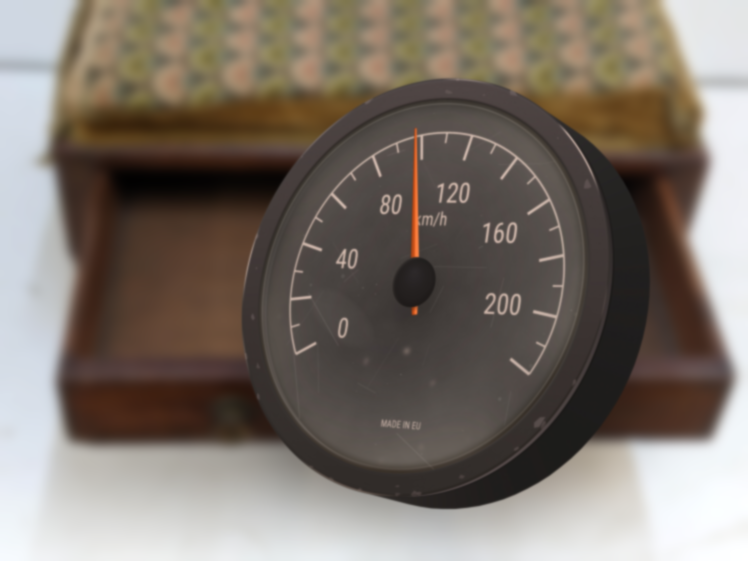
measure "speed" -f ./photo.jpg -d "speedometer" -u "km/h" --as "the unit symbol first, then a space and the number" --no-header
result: km/h 100
